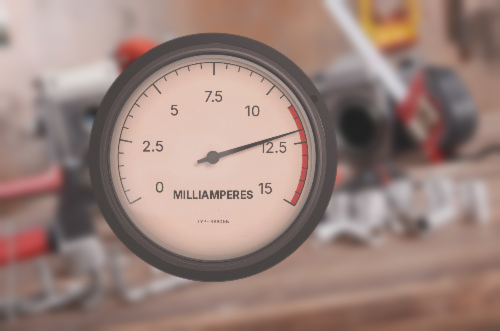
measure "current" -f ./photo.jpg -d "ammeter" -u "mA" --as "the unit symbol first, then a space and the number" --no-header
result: mA 12
